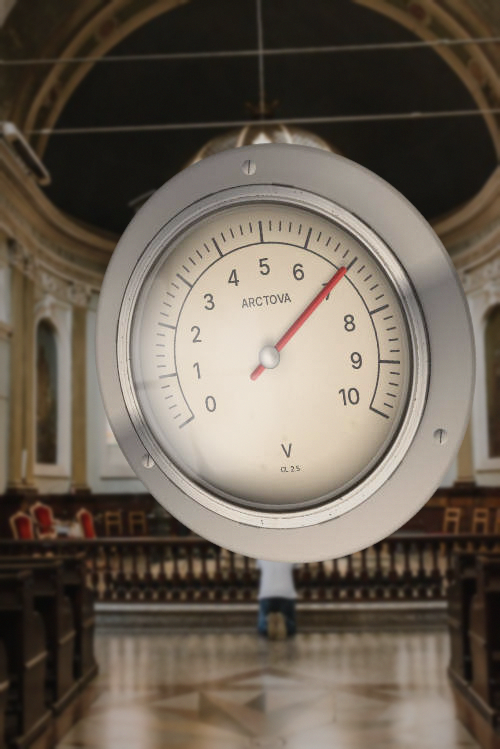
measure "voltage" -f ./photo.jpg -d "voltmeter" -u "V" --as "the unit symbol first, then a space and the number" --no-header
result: V 7
